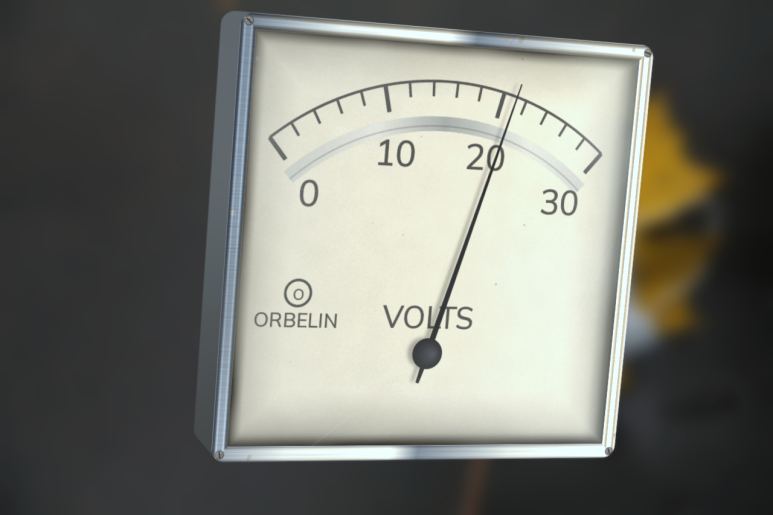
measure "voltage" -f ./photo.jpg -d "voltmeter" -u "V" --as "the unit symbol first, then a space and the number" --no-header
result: V 21
